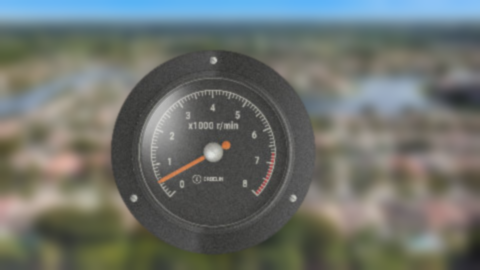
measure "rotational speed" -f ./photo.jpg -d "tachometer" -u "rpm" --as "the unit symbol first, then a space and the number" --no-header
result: rpm 500
